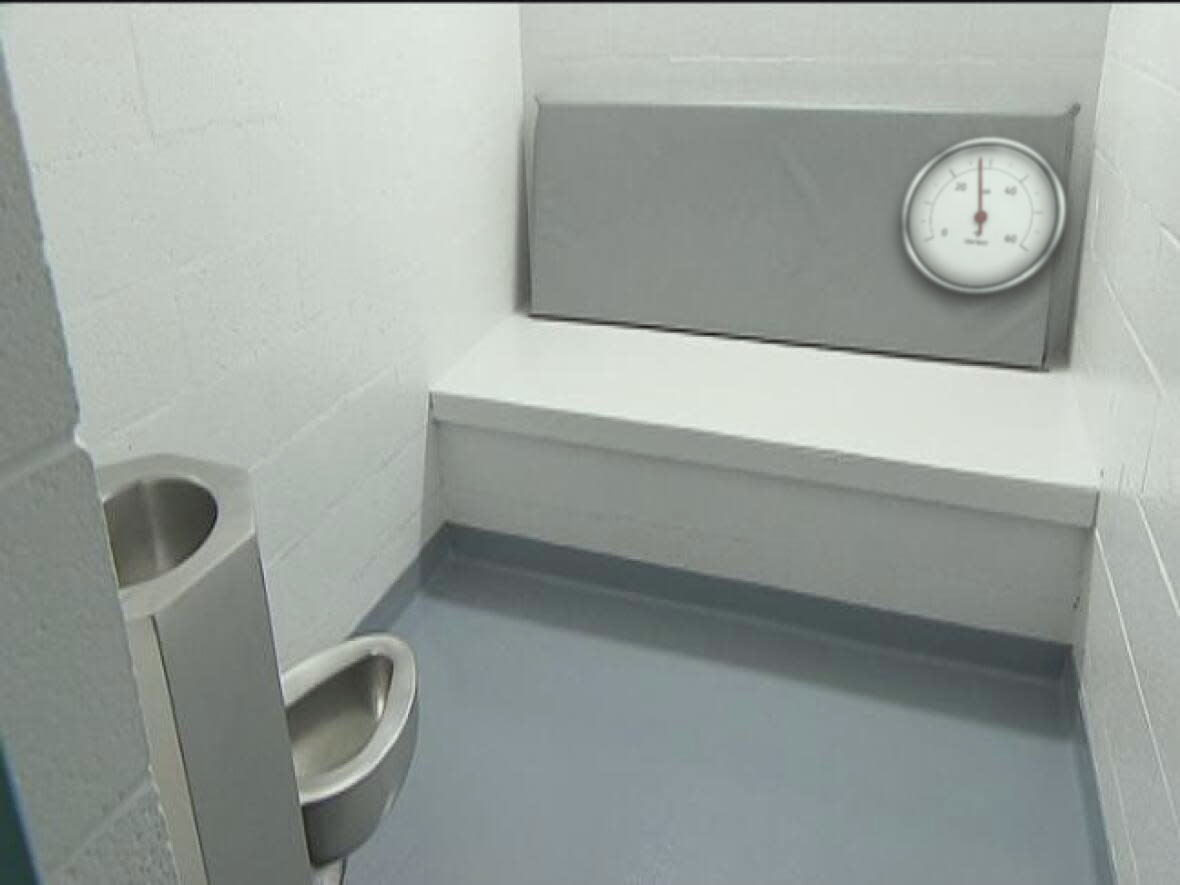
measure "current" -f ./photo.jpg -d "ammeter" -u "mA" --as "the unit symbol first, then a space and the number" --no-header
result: mA 27.5
